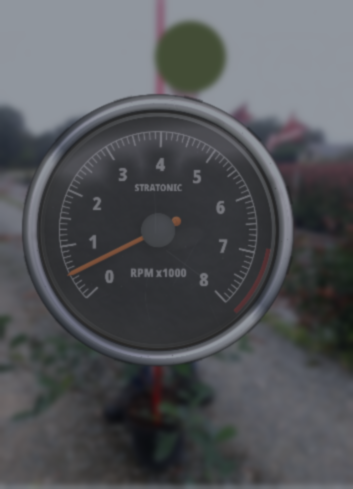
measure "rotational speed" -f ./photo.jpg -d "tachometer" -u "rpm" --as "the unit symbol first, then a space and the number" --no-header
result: rpm 500
